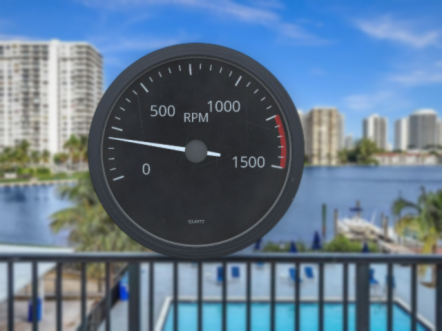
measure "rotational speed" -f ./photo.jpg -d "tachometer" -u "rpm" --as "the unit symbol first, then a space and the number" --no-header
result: rpm 200
